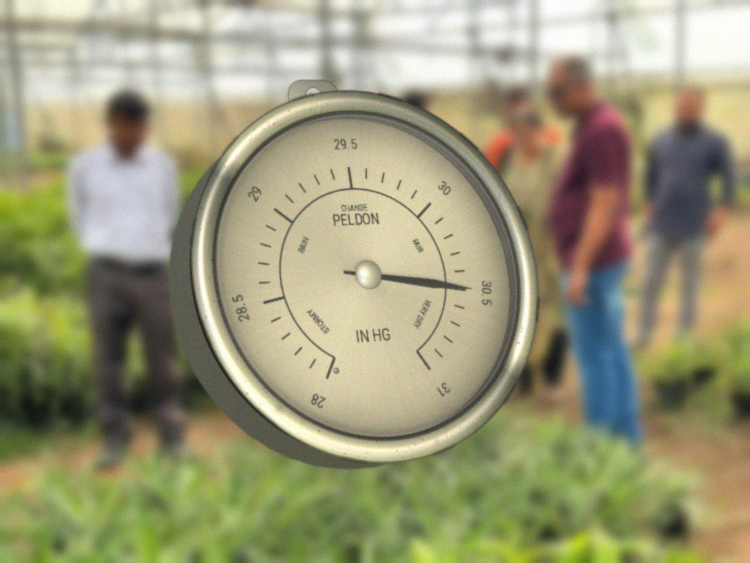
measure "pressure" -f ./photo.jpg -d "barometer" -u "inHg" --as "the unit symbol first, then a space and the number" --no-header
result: inHg 30.5
